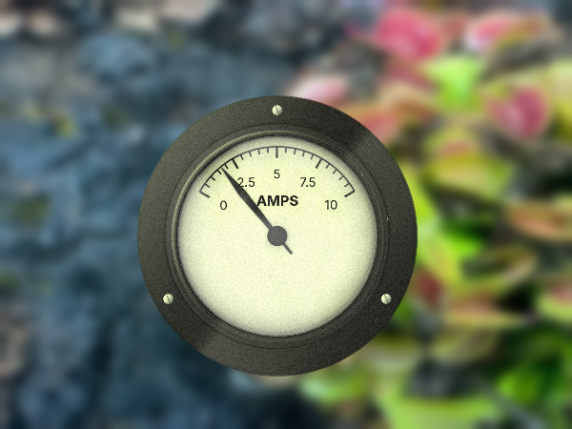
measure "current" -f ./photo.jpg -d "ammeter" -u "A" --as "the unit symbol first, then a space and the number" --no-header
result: A 1.75
